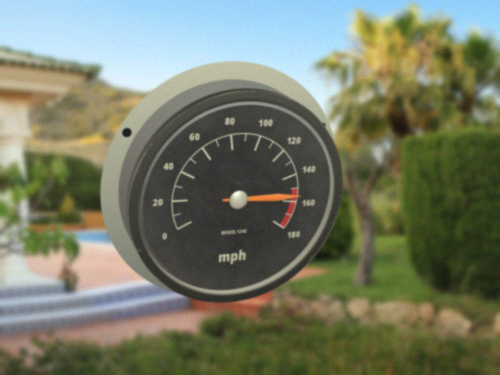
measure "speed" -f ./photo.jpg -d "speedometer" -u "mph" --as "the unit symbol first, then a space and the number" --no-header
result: mph 155
